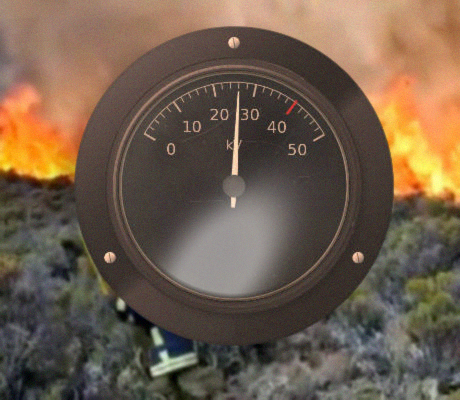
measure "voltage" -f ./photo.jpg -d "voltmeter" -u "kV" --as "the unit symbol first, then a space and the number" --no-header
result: kV 26
